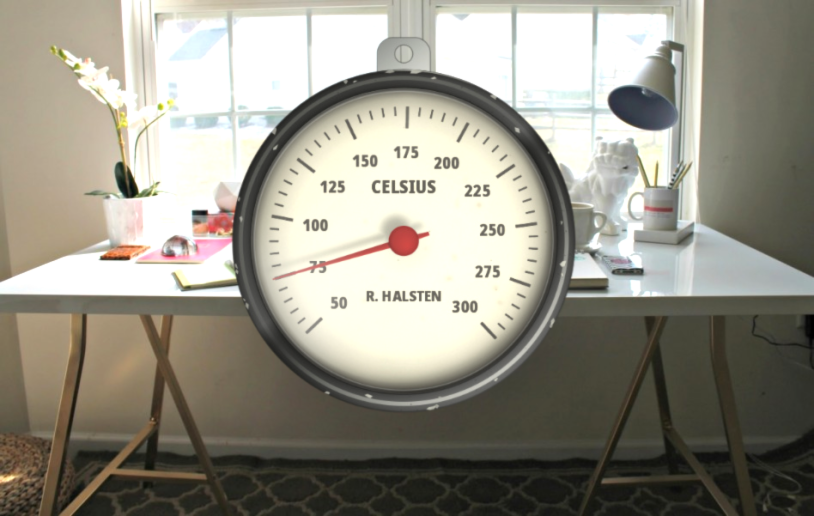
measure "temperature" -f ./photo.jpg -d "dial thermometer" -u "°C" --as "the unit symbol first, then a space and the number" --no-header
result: °C 75
